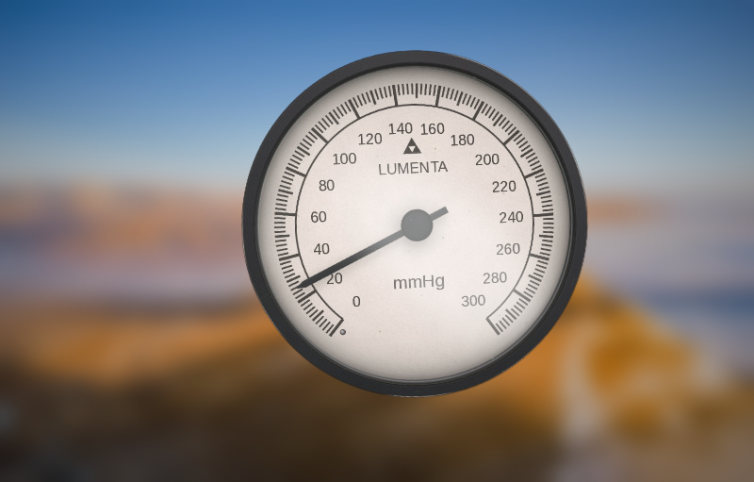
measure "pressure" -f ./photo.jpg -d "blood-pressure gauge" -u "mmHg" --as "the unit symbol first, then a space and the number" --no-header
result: mmHg 26
